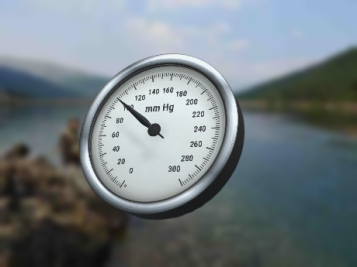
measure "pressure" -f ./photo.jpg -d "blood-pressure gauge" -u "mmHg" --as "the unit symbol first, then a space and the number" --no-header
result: mmHg 100
